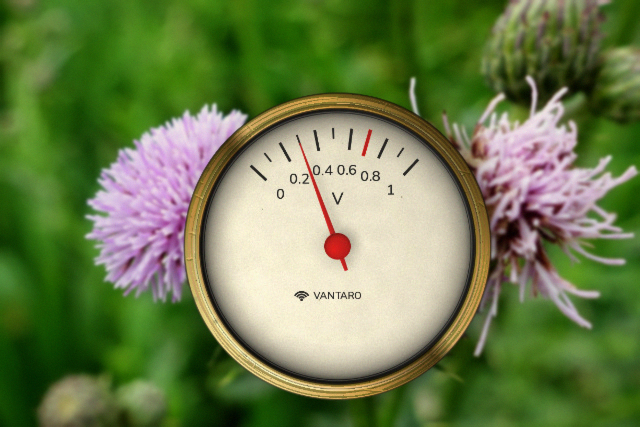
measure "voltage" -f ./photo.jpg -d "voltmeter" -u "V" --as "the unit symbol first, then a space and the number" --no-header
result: V 0.3
